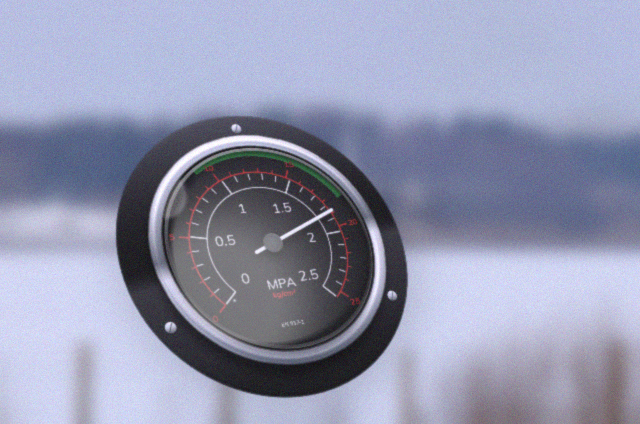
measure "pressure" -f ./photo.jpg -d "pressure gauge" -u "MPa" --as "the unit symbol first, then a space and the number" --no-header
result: MPa 1.85
